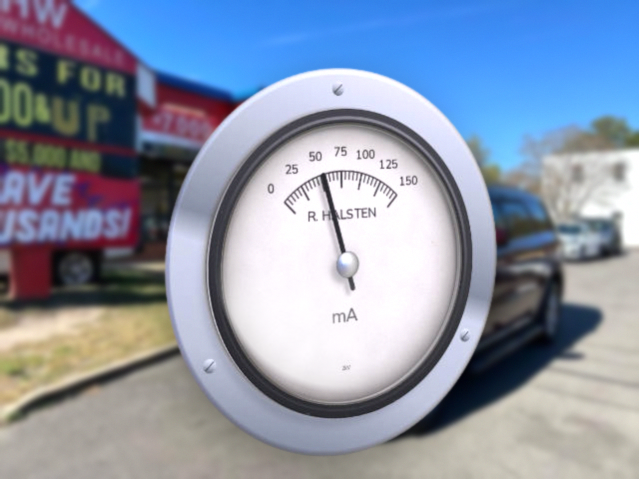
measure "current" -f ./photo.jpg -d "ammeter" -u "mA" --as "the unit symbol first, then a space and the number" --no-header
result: mA 50
